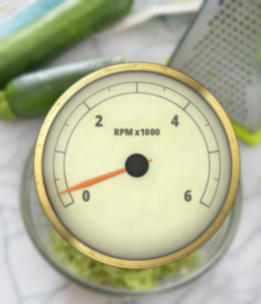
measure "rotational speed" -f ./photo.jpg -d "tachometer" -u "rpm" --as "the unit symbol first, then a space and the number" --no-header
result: rpm 250
